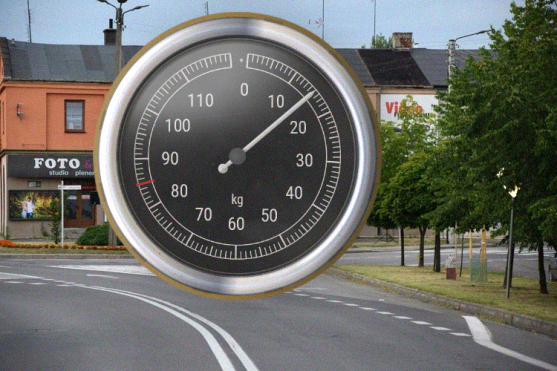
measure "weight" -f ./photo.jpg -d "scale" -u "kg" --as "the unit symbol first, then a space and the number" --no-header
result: kg 15
